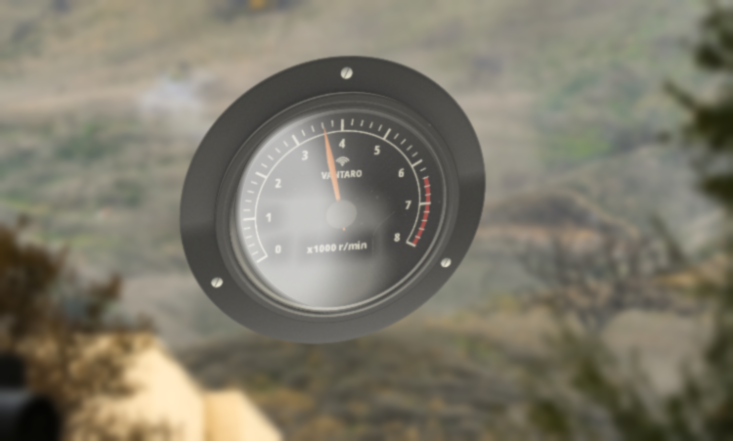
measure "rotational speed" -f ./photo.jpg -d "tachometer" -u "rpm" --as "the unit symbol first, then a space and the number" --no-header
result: rpm 3600
